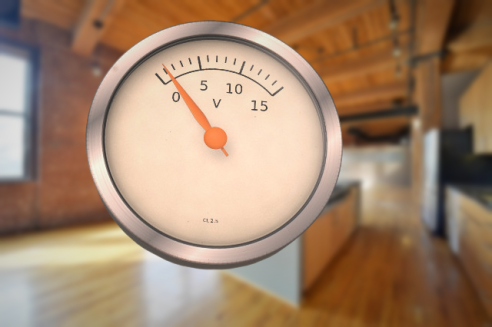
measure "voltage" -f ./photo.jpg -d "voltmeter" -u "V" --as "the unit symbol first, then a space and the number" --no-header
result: V 1
